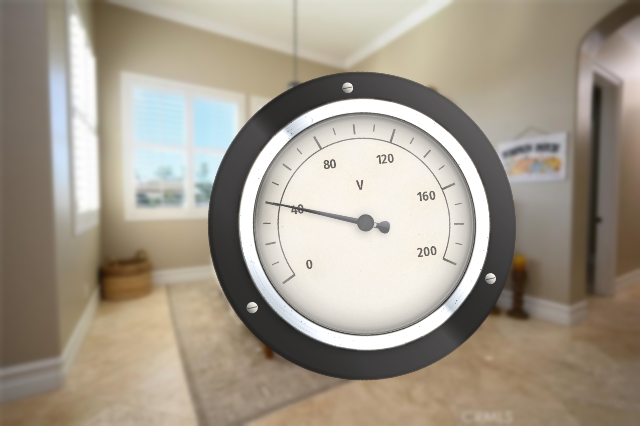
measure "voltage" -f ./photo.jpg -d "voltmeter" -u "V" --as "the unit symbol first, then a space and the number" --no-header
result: V 40
